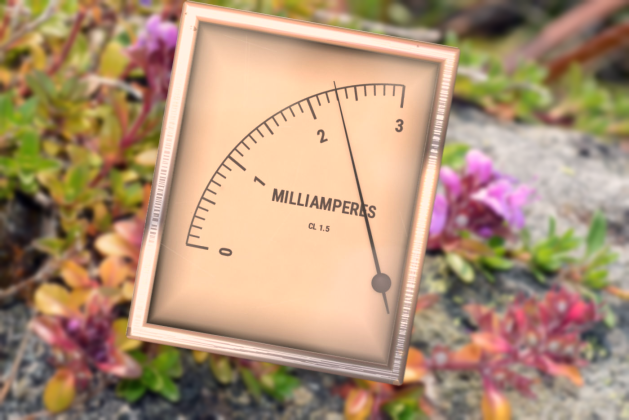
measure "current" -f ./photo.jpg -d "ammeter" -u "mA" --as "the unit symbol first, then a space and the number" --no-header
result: mA 2.3
